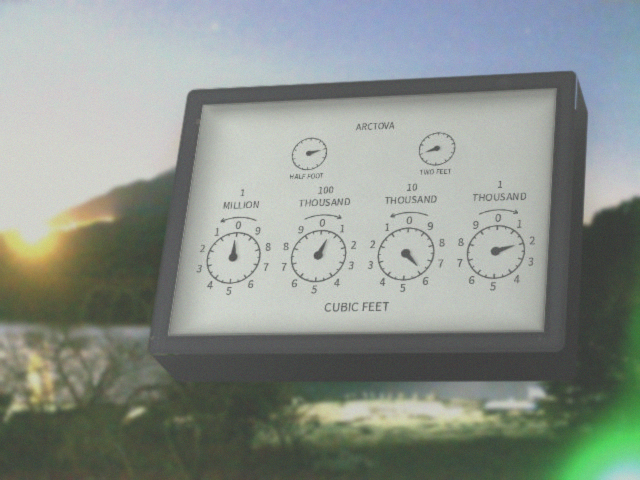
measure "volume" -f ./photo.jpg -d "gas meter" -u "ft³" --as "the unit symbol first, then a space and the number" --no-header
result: ft³ 6200
